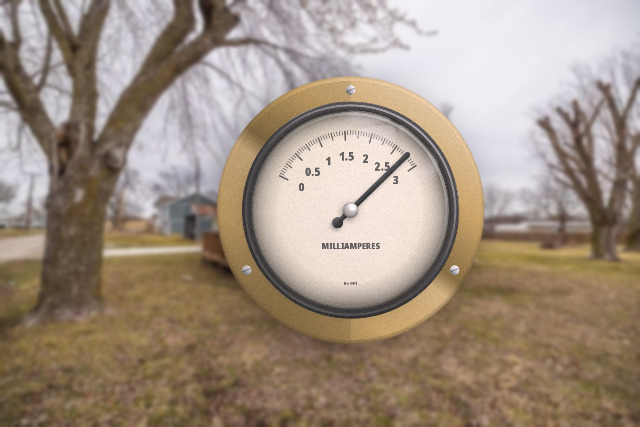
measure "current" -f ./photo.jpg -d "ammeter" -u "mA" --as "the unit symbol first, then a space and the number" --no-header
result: mA 2.75
